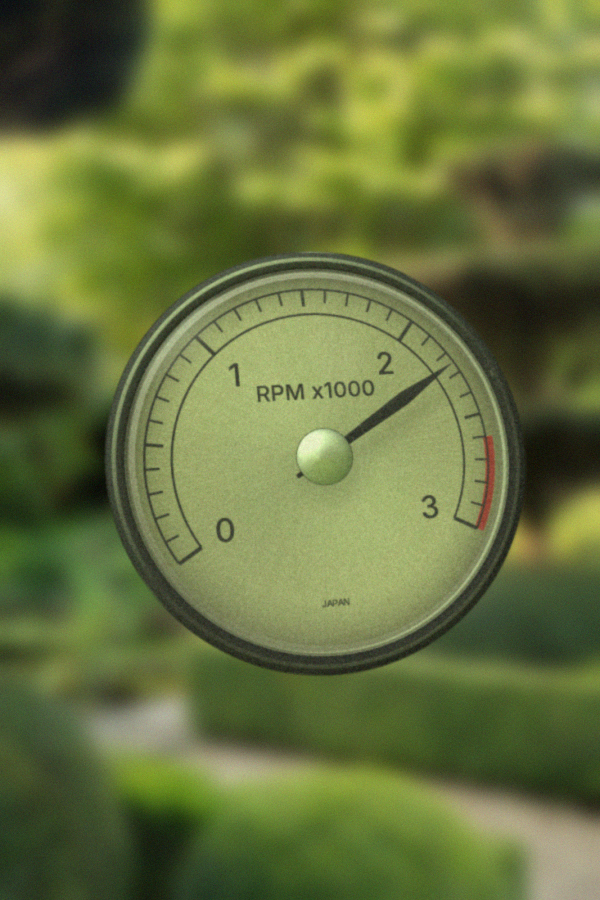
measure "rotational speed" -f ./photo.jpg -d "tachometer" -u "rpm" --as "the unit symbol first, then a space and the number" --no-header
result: rpm 2250
